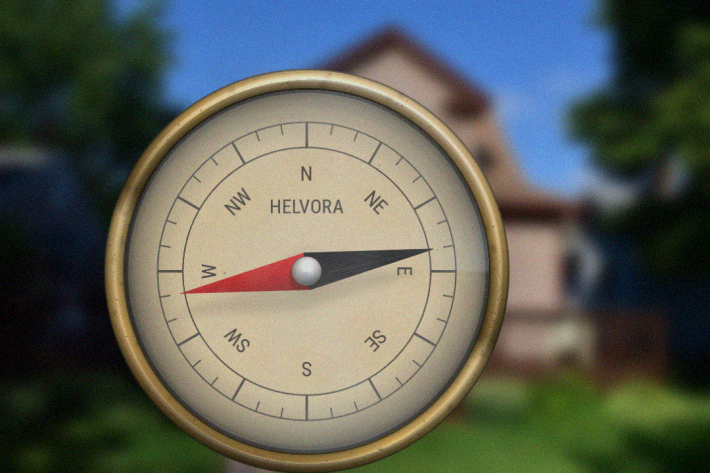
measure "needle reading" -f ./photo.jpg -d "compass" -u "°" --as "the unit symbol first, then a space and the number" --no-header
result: ° 260
